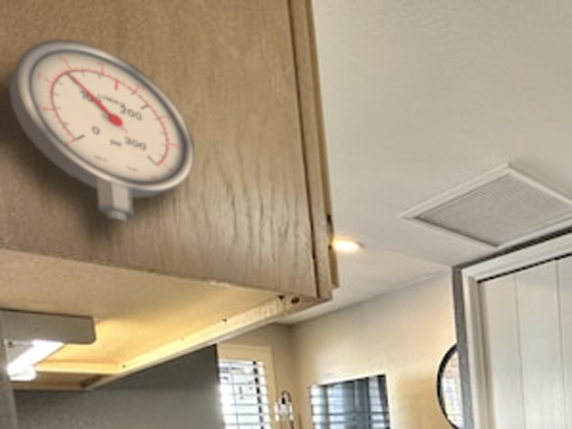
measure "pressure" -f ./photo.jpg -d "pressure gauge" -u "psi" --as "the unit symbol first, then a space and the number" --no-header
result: psi 100
